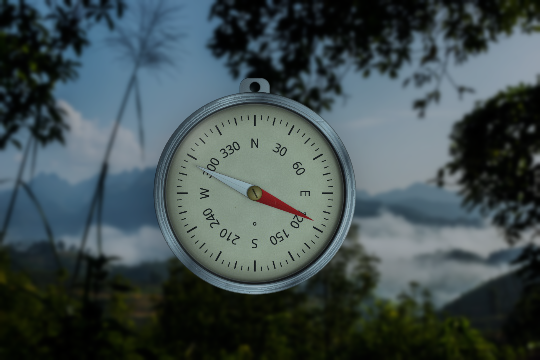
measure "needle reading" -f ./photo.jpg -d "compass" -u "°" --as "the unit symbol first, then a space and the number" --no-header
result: ° 115
